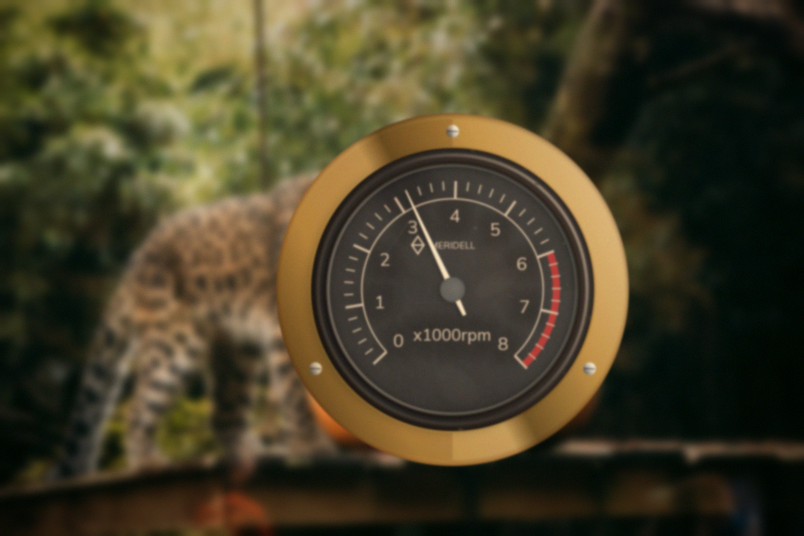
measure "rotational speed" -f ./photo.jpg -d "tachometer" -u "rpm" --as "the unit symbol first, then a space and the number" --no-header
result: rpm 3200
